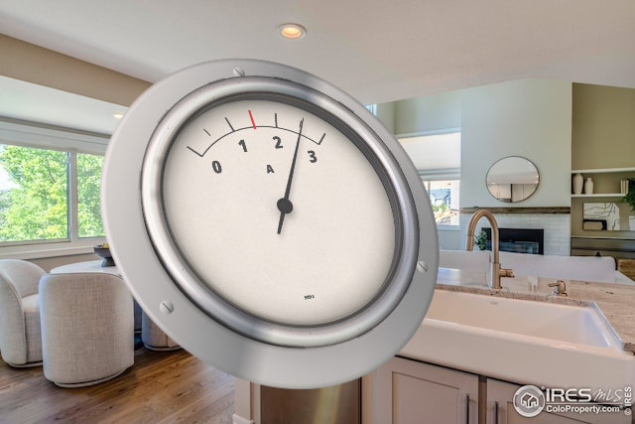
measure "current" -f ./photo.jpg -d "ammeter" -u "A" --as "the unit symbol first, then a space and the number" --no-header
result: A 2.5
